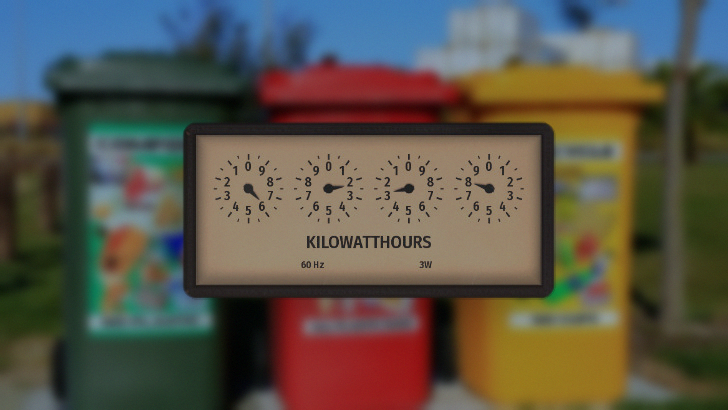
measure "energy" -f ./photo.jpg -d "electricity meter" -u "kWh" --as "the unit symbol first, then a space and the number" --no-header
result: kWh 6228
